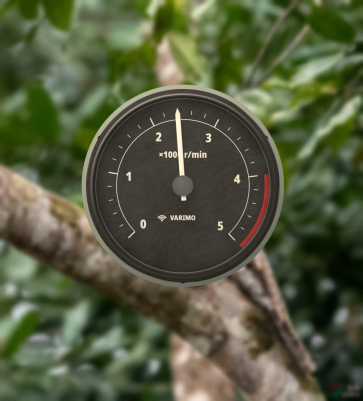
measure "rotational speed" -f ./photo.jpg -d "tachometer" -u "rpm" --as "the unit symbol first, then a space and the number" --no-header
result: rpm 2400
